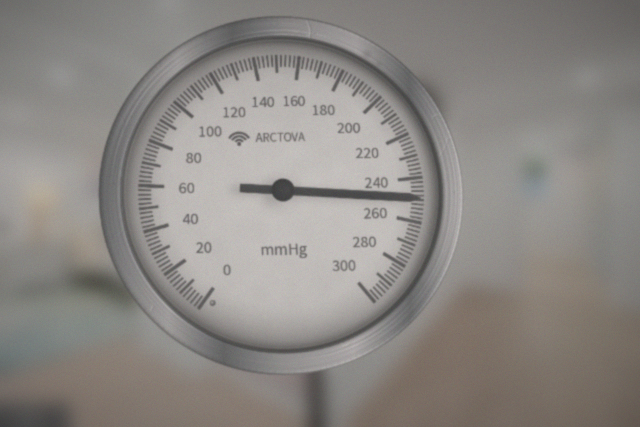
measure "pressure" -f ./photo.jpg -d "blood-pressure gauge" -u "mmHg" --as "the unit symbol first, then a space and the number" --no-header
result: mmHg 250
